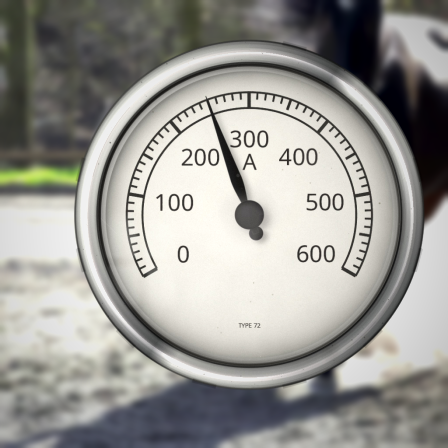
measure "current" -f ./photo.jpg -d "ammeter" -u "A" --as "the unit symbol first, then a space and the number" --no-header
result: A 250
